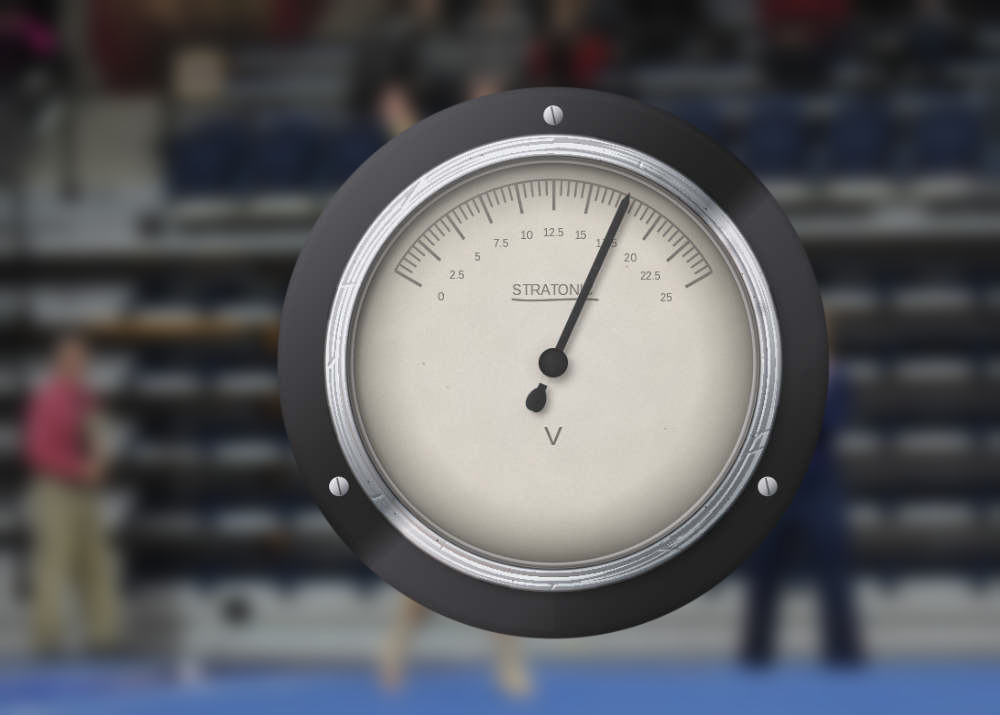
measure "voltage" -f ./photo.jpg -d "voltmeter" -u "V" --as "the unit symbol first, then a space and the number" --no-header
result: V 17.5
